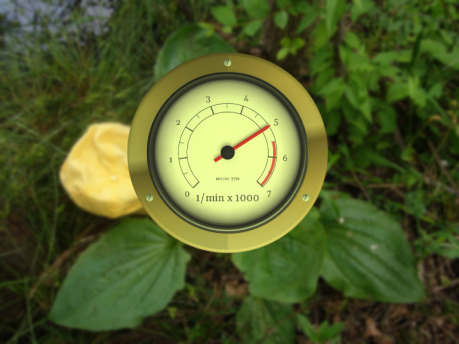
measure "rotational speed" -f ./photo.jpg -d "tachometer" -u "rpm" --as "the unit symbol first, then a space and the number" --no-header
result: rpm 5000
